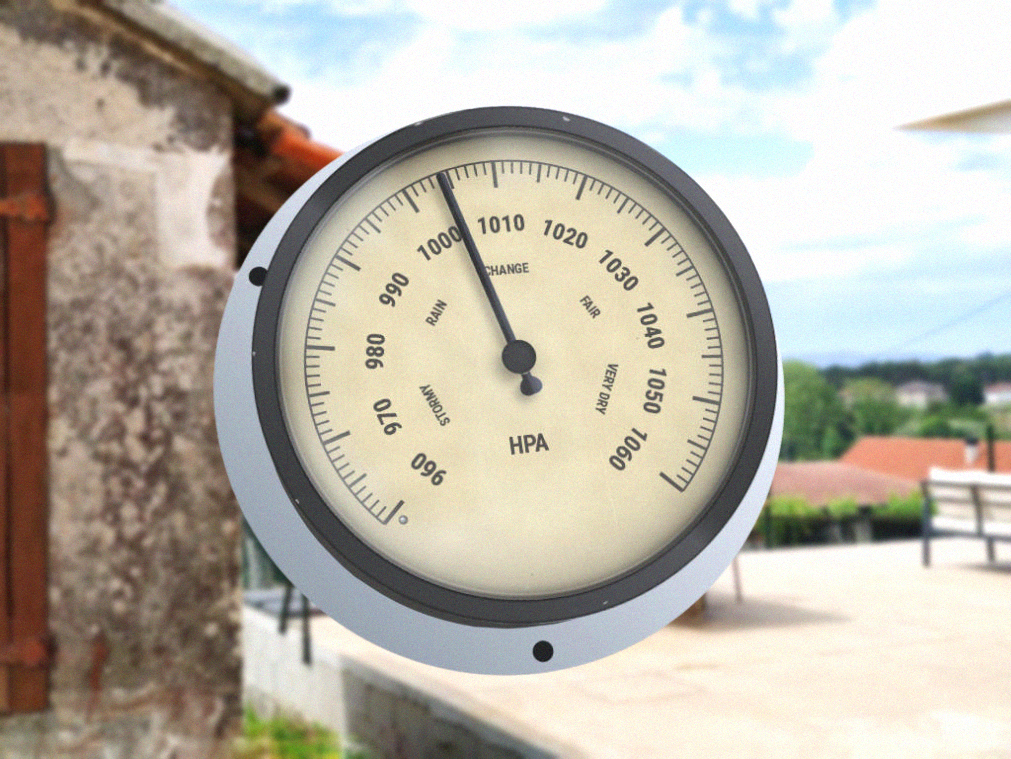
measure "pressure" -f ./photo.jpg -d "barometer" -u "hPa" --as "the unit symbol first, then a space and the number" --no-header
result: hPa 1004
